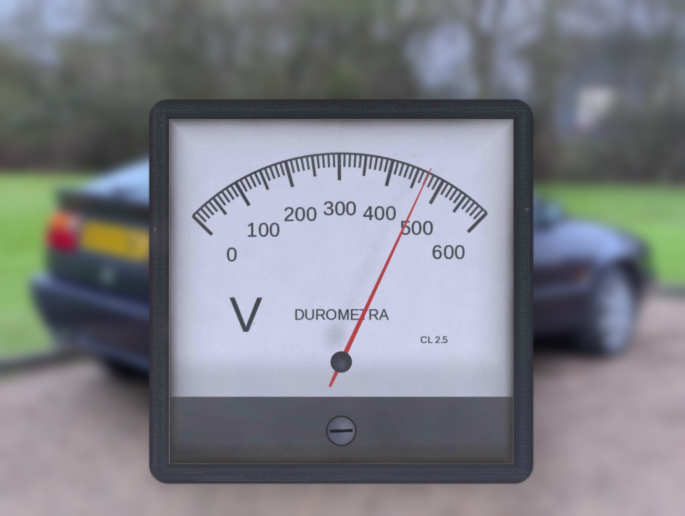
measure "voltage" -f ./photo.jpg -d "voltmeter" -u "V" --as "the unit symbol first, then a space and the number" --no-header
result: V 470
